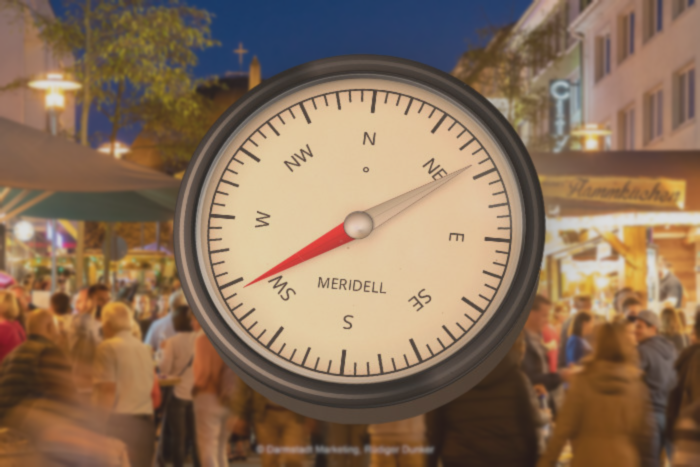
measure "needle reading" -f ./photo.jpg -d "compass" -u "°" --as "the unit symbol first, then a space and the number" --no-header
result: ° 235
